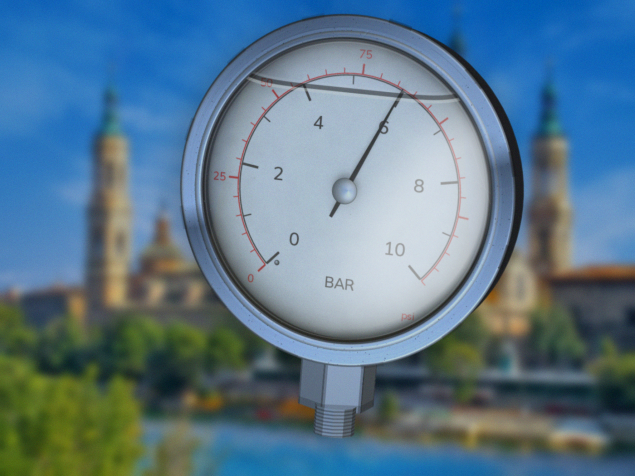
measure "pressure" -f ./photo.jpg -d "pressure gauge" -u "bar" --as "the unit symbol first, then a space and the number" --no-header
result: bar 6
